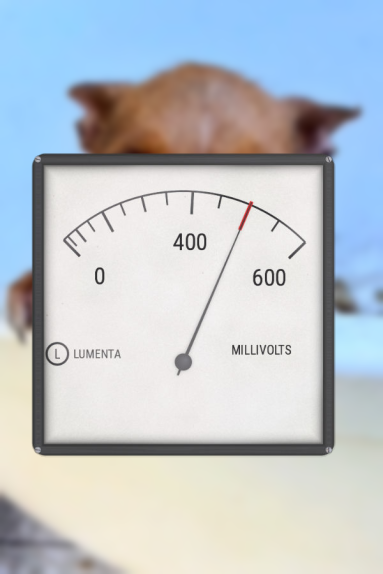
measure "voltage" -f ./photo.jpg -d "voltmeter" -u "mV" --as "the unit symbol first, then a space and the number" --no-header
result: mV 500
